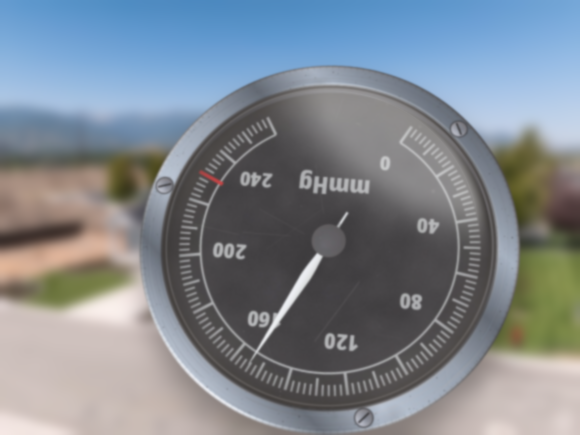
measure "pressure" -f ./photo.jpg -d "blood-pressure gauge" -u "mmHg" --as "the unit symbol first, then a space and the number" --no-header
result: mmHg 154
